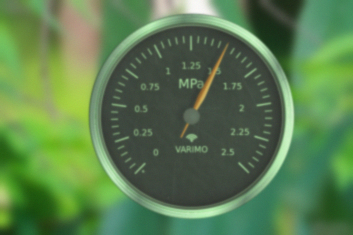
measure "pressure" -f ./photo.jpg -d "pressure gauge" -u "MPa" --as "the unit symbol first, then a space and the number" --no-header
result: MPa 1.5
